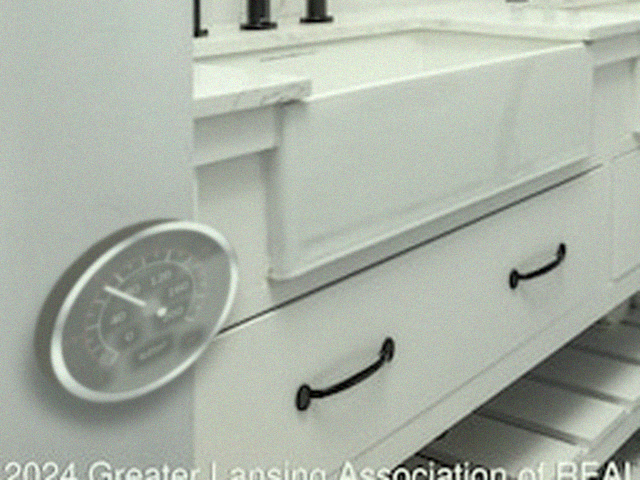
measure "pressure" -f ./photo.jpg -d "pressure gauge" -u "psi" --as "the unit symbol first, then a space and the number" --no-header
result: psi 70
